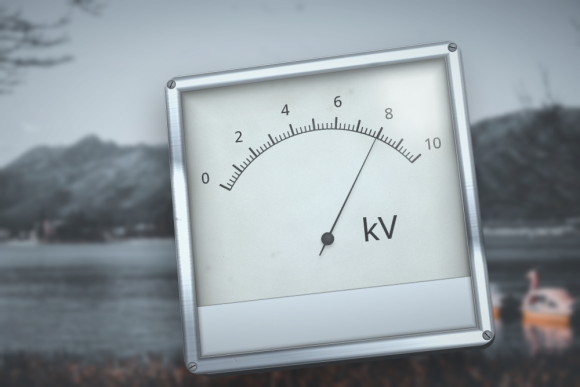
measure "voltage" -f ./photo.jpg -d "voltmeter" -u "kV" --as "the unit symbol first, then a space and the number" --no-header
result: kV 8
